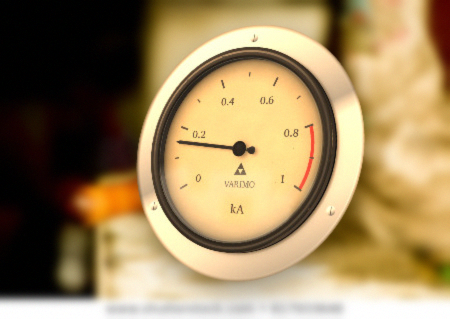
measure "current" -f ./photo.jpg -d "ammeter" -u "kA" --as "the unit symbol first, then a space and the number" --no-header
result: kA 0.15
